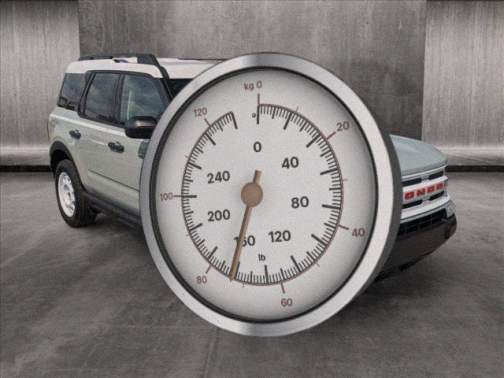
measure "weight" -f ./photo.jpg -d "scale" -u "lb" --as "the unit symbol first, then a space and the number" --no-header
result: lb 160
